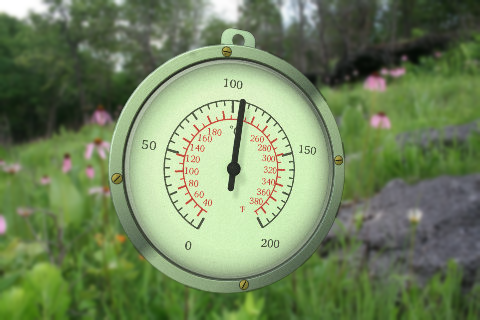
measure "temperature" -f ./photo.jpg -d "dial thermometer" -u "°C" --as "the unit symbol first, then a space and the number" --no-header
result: °C 105
